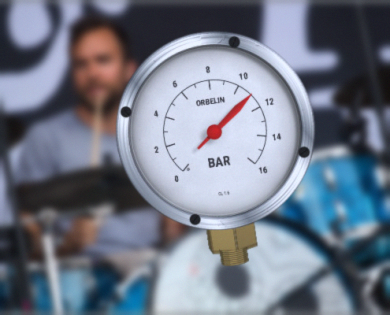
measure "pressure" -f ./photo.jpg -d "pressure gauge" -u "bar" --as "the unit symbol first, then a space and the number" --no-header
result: bar 11
